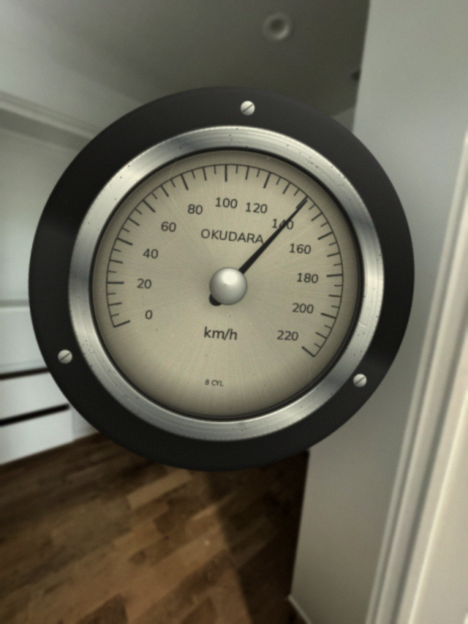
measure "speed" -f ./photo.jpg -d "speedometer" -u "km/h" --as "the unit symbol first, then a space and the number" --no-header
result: km/h 140
